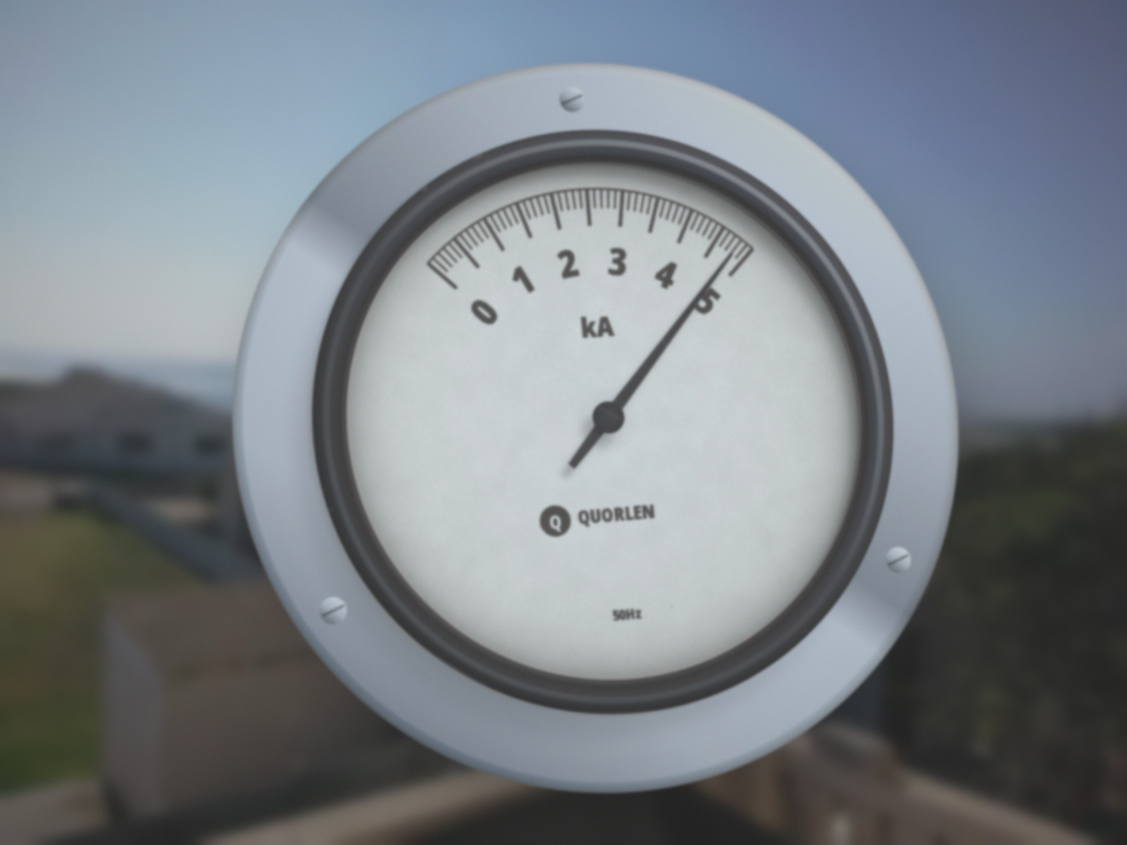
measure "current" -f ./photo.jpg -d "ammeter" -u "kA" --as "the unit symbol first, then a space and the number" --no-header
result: kA 4.8
